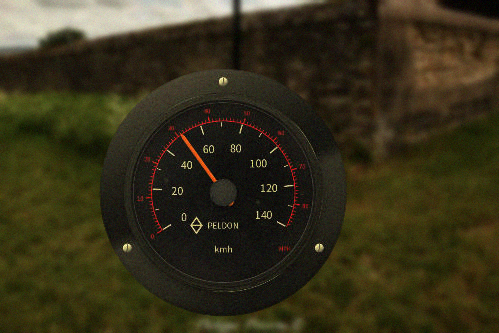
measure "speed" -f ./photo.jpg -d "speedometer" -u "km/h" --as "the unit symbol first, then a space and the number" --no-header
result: km/h 50
